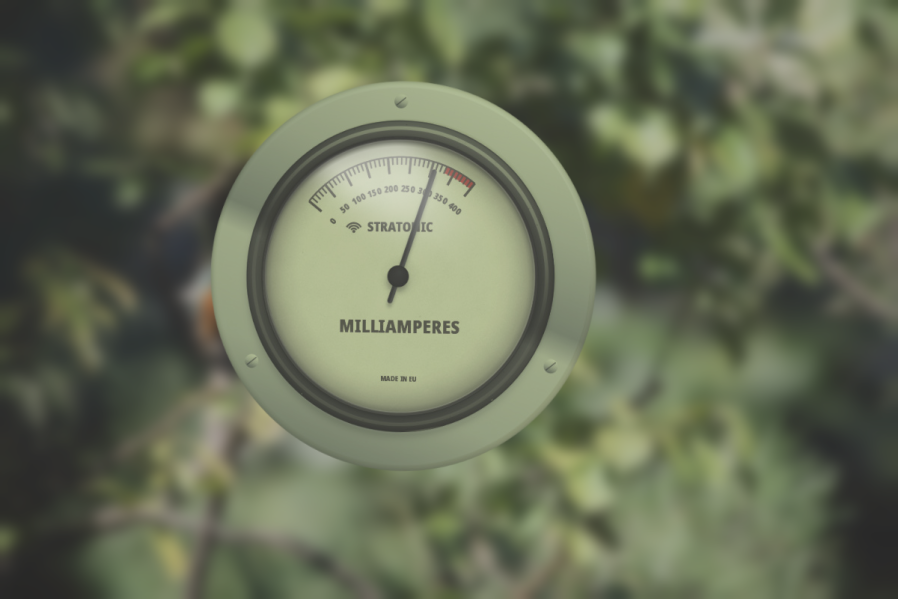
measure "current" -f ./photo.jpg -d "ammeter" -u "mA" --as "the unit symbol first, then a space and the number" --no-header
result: mA 310
